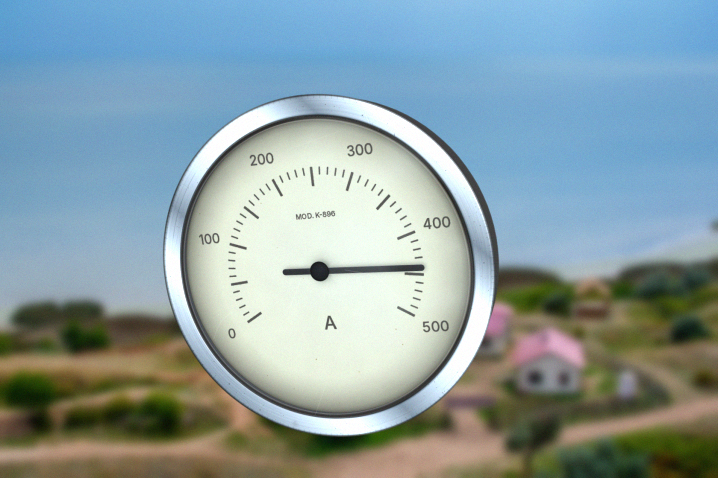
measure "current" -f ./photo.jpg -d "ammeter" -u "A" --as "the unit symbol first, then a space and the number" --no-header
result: A 440
